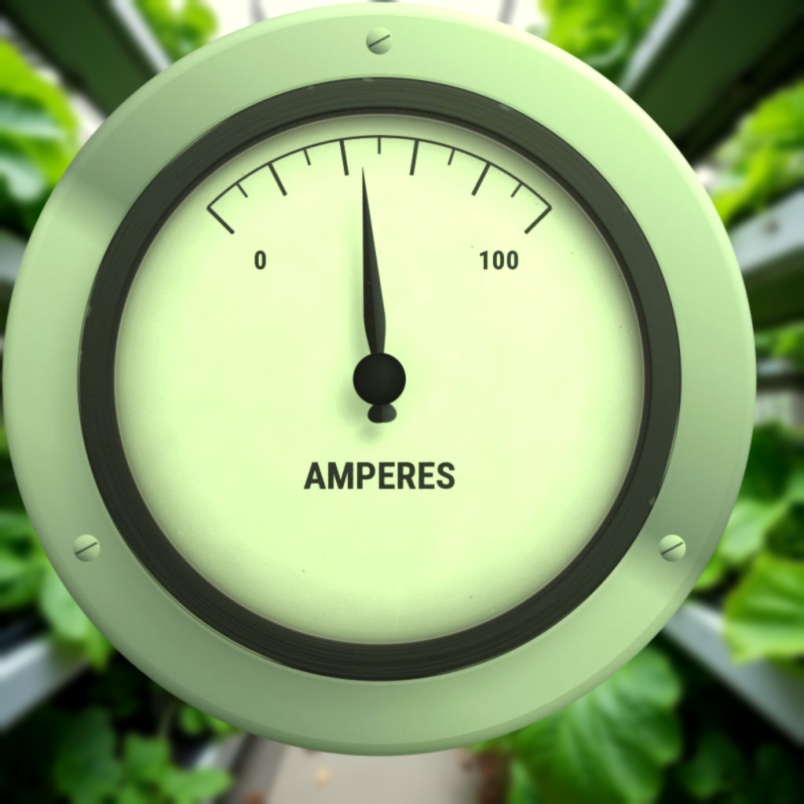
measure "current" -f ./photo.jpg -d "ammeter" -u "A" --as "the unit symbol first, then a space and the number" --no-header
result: A 45
